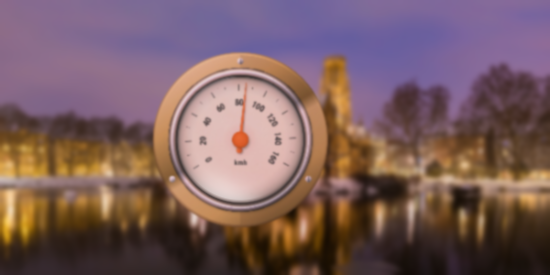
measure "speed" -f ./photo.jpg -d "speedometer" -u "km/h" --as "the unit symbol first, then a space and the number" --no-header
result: km/h 85
